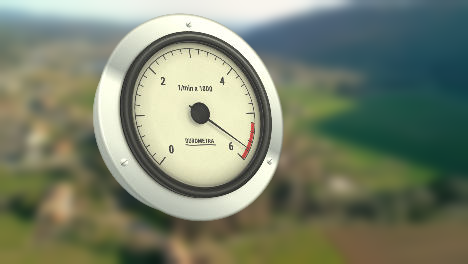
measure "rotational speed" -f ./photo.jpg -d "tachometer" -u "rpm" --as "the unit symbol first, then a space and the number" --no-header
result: rpm 5800
